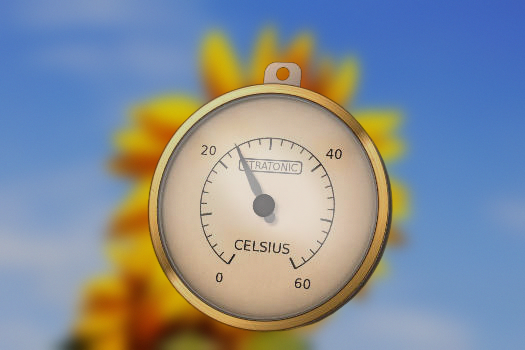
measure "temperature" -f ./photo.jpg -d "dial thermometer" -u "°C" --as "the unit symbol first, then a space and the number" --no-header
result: °C 24
